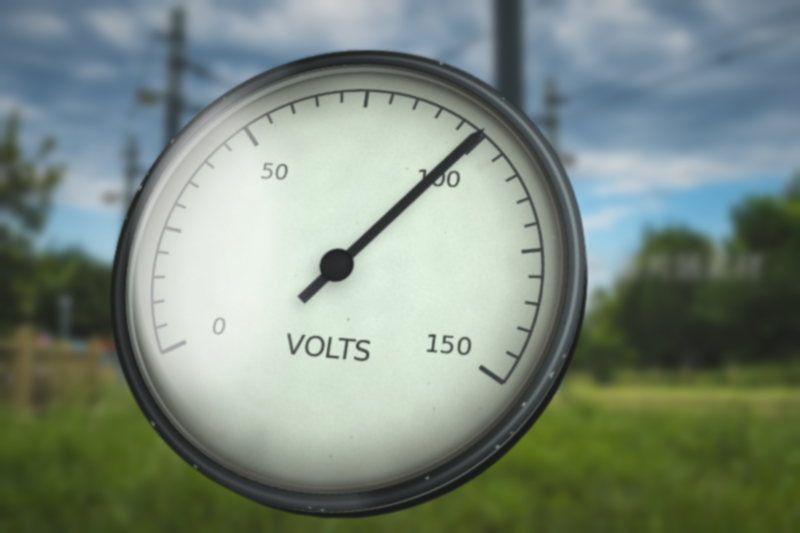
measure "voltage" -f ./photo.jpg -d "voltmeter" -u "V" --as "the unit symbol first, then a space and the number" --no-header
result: V 100
